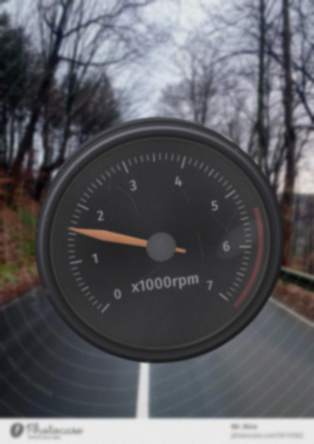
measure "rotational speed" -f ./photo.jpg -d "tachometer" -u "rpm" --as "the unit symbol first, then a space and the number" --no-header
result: rpm 1600
